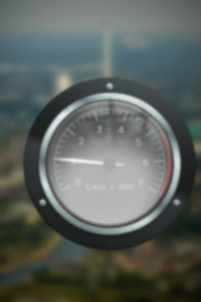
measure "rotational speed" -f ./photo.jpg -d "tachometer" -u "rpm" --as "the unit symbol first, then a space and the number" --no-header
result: rpm 1000
